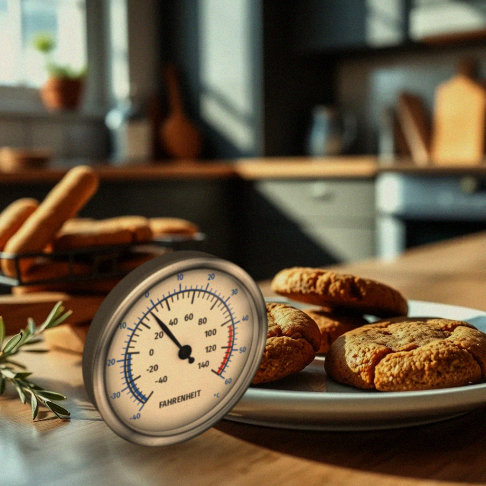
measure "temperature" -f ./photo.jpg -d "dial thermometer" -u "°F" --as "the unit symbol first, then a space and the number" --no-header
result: °F 28
